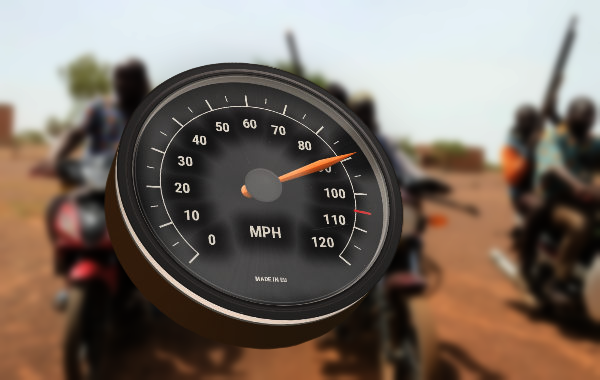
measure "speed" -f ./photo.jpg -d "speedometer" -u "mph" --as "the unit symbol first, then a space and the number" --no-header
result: mph 90
